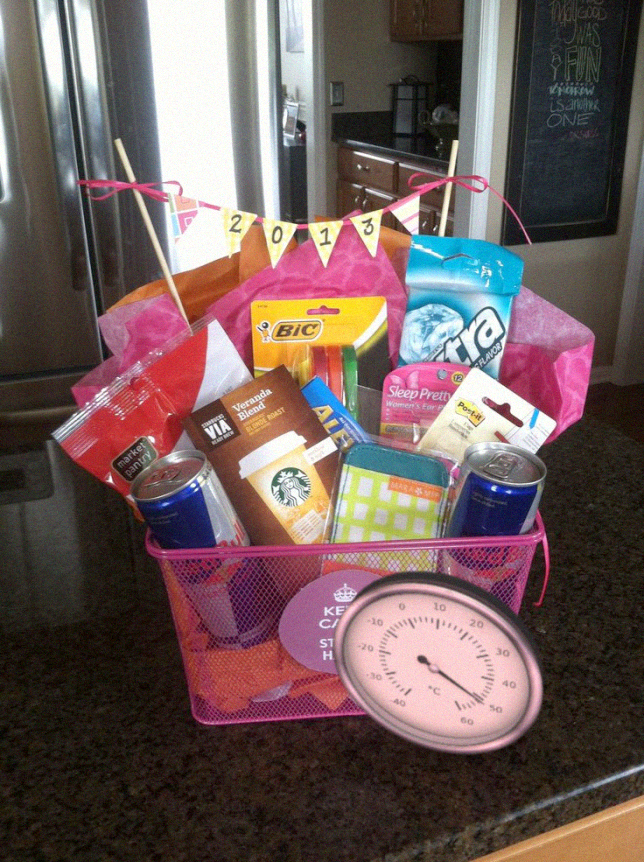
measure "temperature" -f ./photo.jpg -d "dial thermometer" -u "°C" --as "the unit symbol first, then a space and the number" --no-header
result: °C 50
